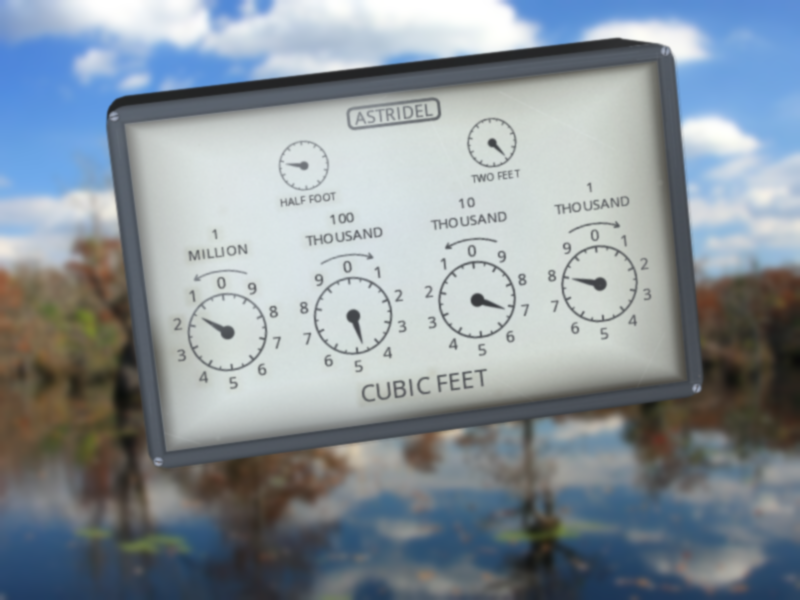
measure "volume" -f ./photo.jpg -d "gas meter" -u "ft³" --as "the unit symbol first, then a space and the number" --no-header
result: ft³ 146800
